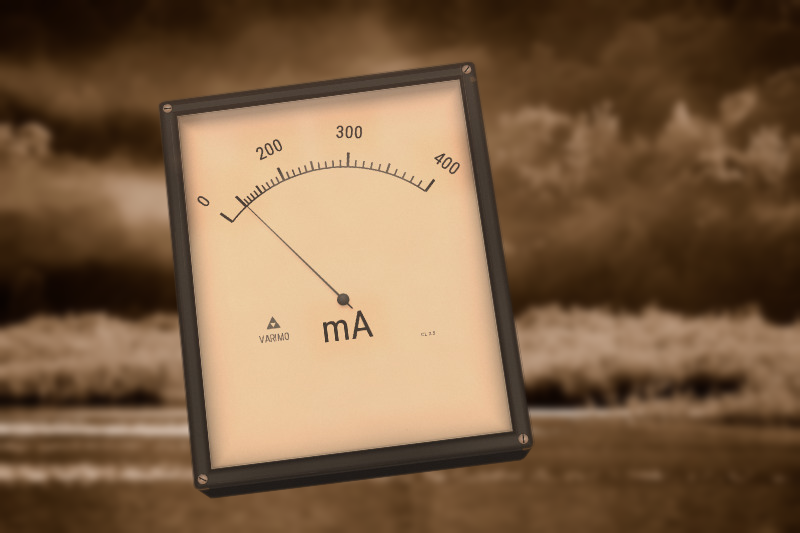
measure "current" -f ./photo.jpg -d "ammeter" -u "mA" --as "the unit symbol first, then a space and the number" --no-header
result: mA 100
